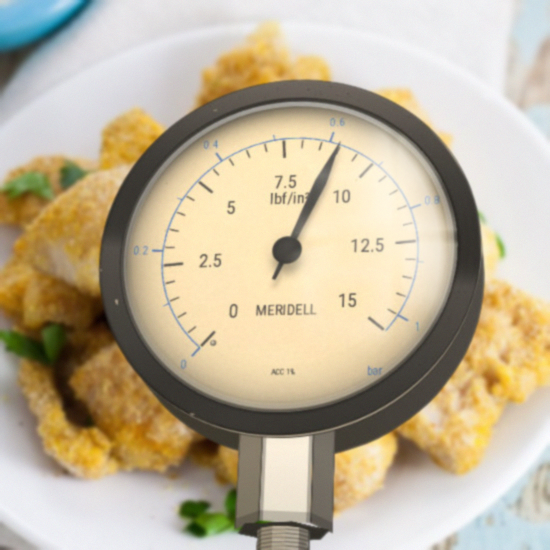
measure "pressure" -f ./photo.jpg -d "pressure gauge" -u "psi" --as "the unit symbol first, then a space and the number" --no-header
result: psi 9
